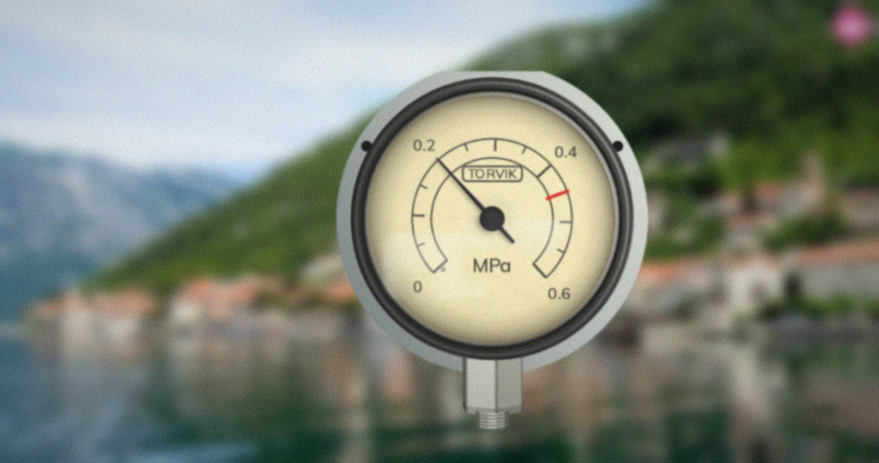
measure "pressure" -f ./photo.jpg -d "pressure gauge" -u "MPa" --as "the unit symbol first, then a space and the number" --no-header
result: MPa 0.2
